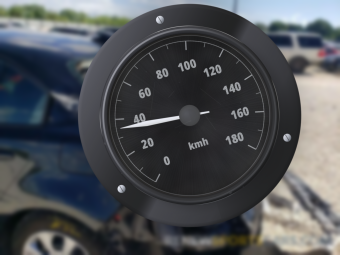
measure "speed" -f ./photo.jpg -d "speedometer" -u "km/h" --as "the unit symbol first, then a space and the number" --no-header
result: km/h 35
